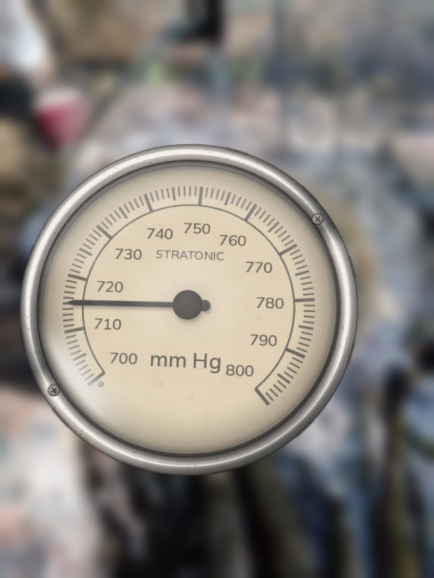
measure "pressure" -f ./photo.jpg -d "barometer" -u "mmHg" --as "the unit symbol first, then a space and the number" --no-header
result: mmHg 715
